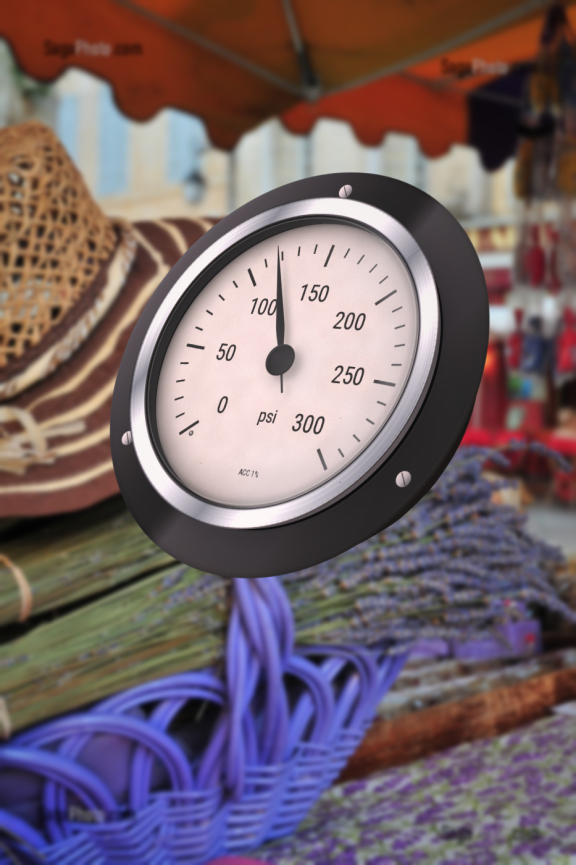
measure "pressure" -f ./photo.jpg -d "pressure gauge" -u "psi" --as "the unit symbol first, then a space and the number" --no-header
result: psi 120
